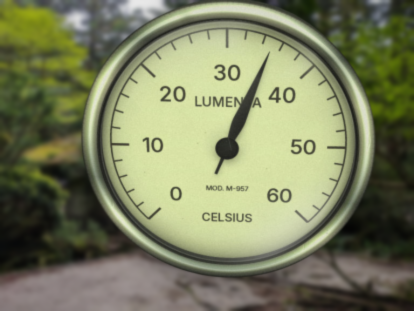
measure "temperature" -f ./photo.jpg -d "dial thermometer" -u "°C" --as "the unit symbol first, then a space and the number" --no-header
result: °C 35
